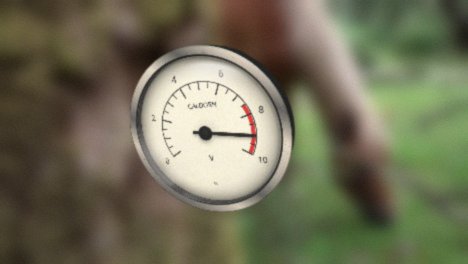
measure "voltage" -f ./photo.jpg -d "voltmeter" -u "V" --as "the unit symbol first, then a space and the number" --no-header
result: V 9
